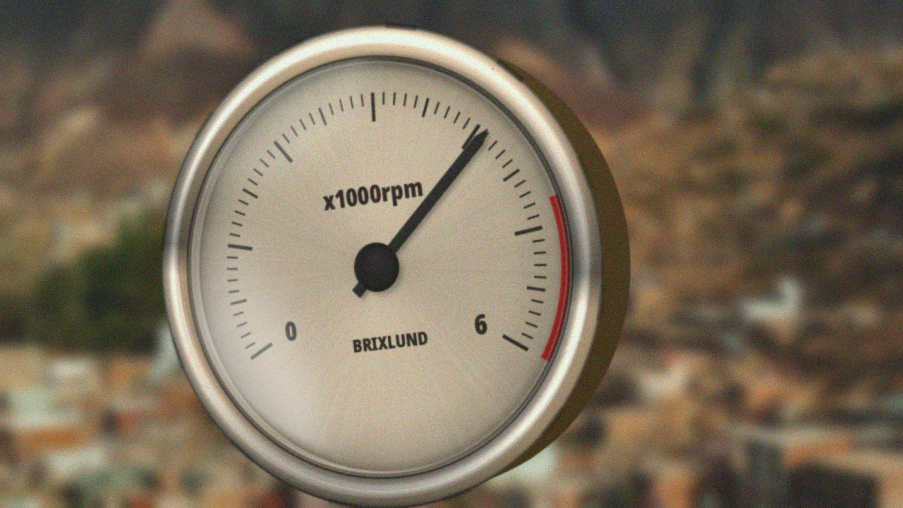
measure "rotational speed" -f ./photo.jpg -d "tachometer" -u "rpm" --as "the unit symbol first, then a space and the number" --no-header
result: rpm 4100
